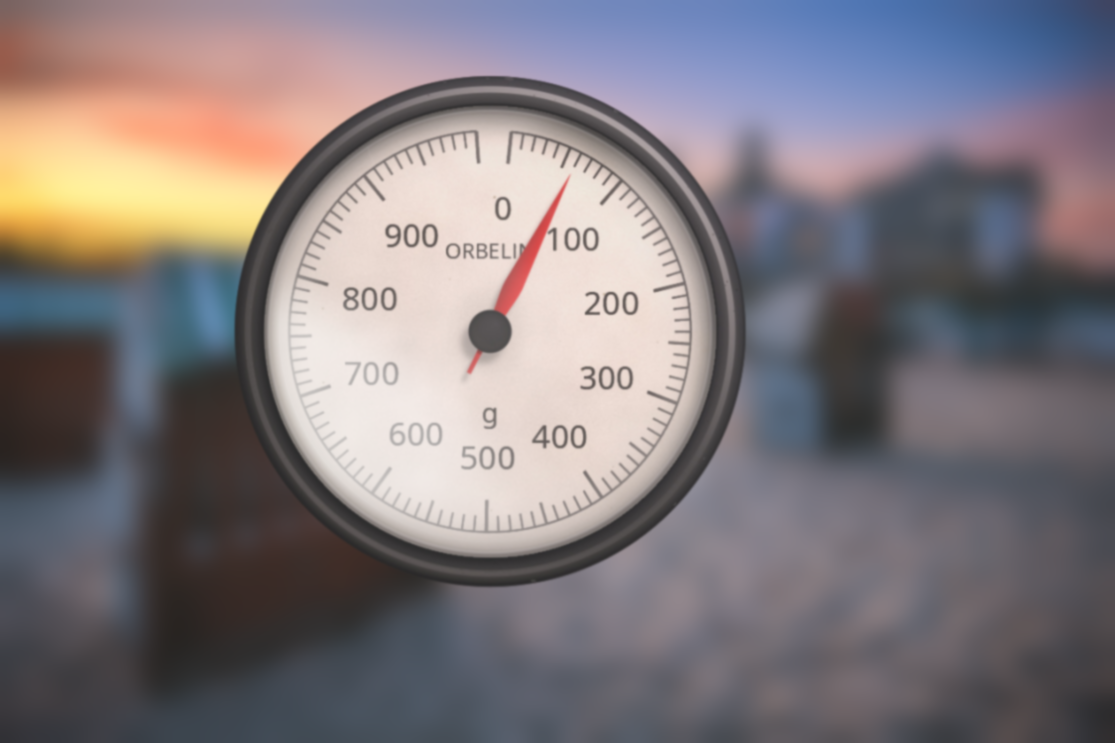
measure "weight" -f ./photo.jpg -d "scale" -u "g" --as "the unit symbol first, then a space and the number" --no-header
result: g 60
